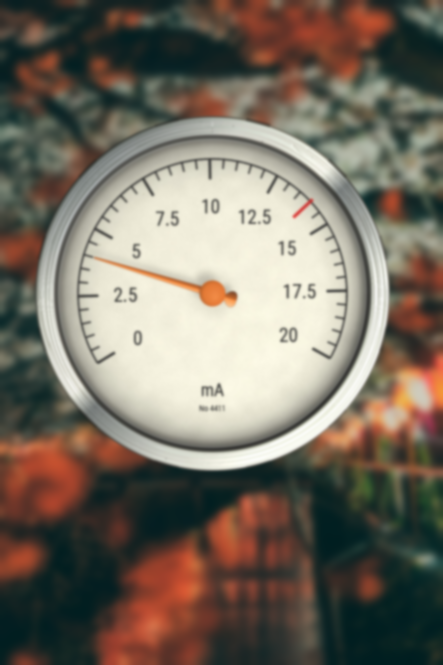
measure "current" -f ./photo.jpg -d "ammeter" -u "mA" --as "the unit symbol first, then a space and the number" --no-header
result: mA 4
